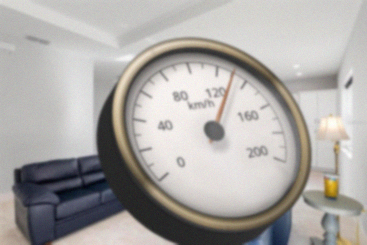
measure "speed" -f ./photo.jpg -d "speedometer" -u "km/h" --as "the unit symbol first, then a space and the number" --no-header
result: km/h 130
